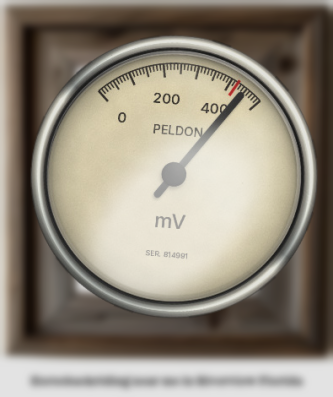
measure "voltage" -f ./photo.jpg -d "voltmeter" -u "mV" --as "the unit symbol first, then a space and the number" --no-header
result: mV 450
